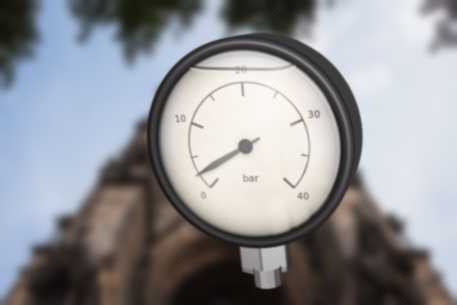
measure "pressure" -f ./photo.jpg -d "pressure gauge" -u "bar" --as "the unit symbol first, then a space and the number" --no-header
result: bar 2.5
